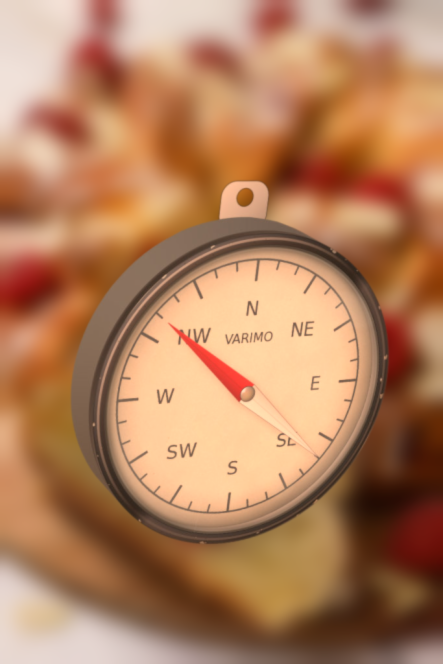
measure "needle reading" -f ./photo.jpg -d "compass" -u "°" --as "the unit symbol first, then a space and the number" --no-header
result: ° 310
